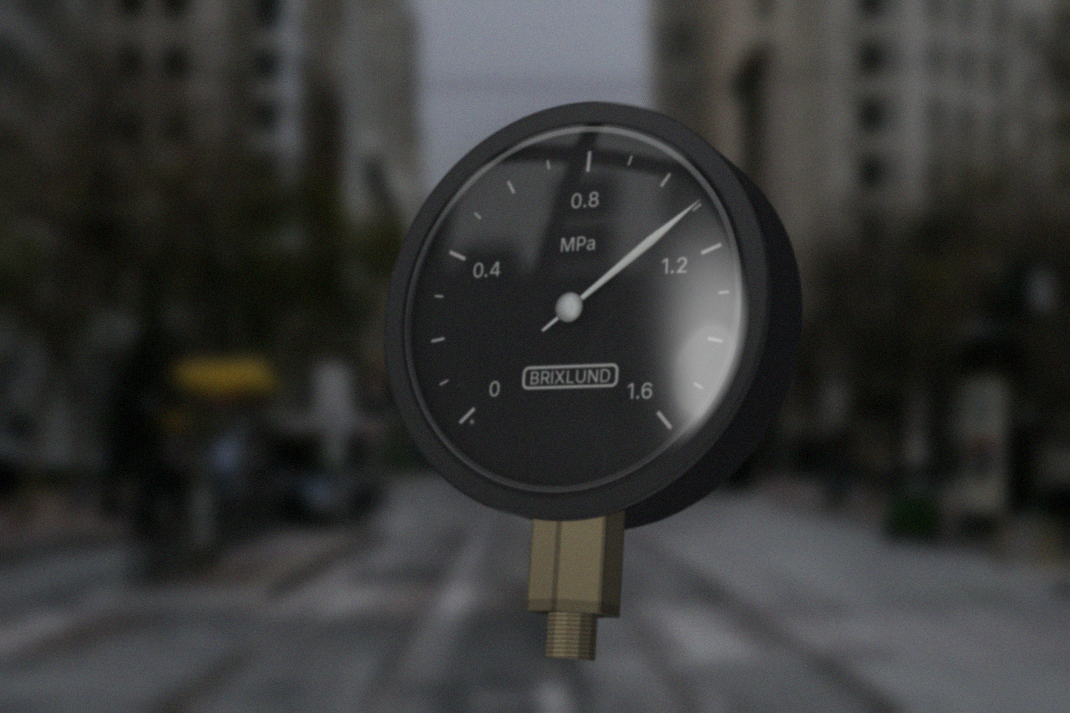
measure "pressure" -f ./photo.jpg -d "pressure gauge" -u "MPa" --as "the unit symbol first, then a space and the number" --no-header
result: MPa 1.1
